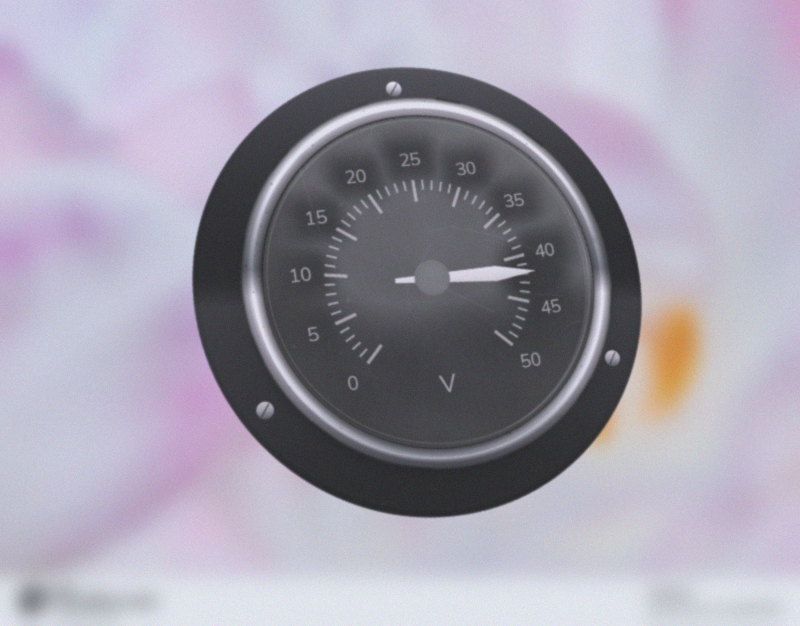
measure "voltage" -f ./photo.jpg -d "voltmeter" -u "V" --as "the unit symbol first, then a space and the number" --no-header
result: V 42
